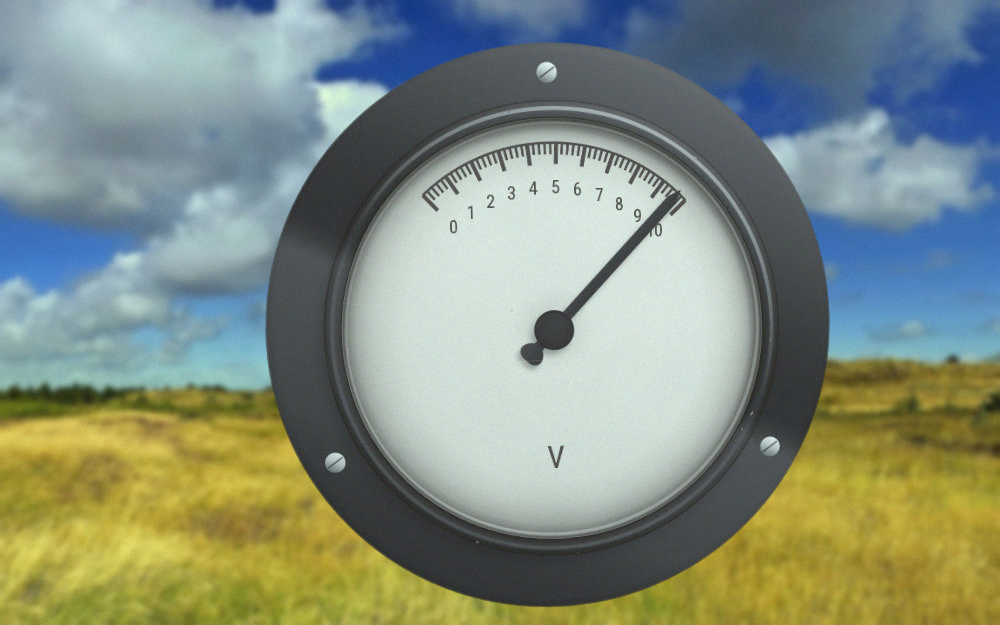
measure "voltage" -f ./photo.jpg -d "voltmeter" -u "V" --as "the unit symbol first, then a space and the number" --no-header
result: V 9.6
